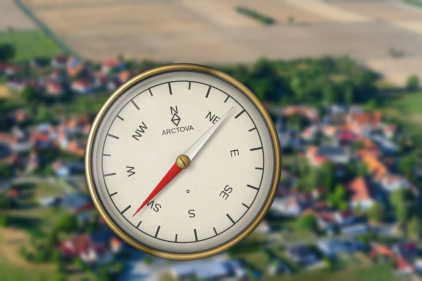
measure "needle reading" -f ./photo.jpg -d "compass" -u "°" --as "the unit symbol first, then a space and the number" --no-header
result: ° 232.5
